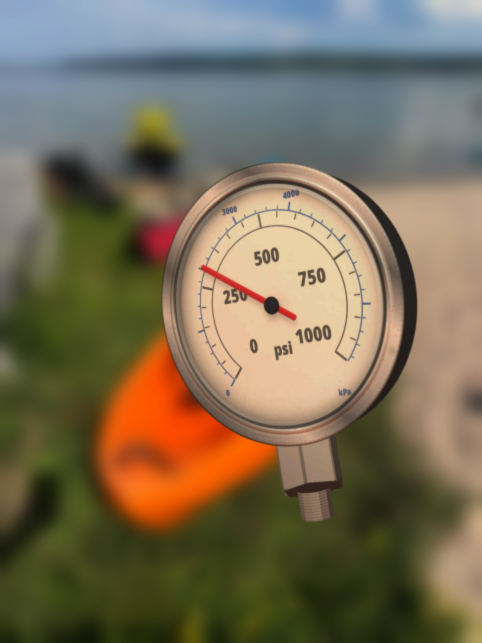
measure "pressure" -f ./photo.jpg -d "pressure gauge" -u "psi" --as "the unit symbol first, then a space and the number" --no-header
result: psi 300
